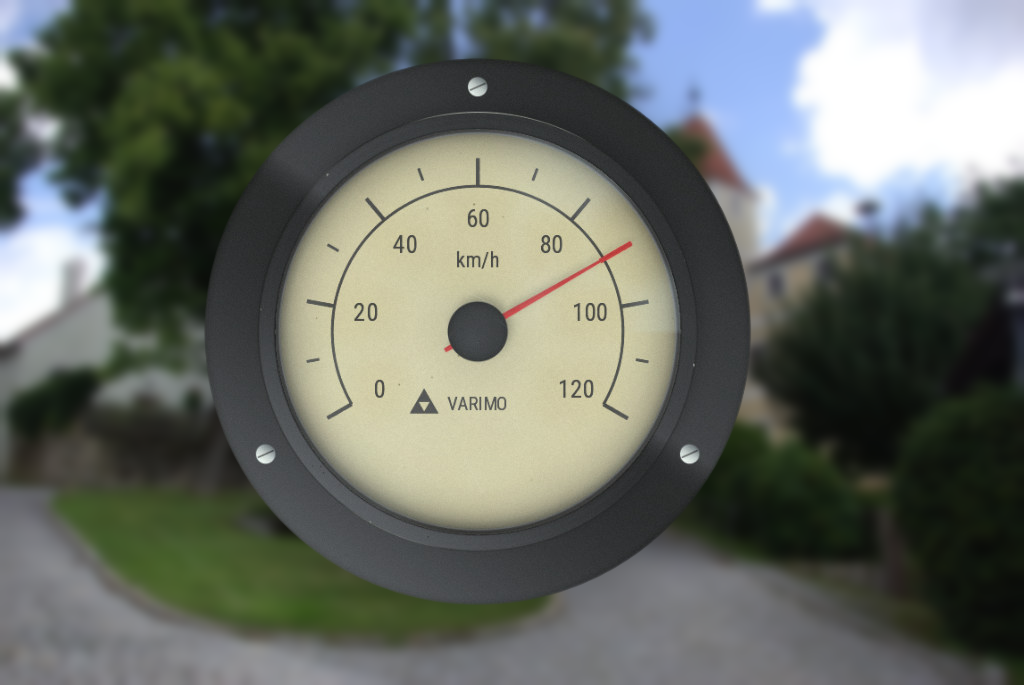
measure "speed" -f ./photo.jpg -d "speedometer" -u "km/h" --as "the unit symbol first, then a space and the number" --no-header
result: km/h 90
